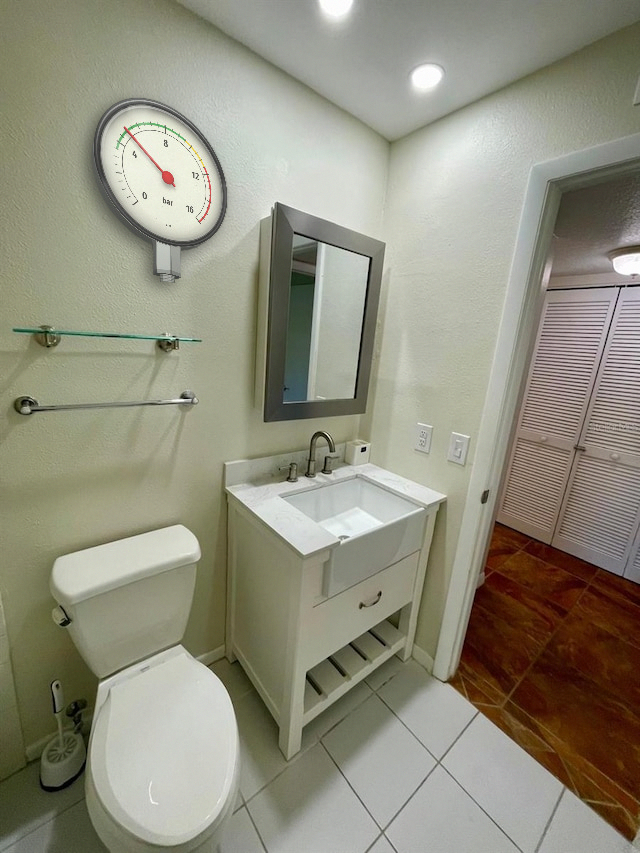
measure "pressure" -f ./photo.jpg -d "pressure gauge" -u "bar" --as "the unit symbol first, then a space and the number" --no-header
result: bar 5
